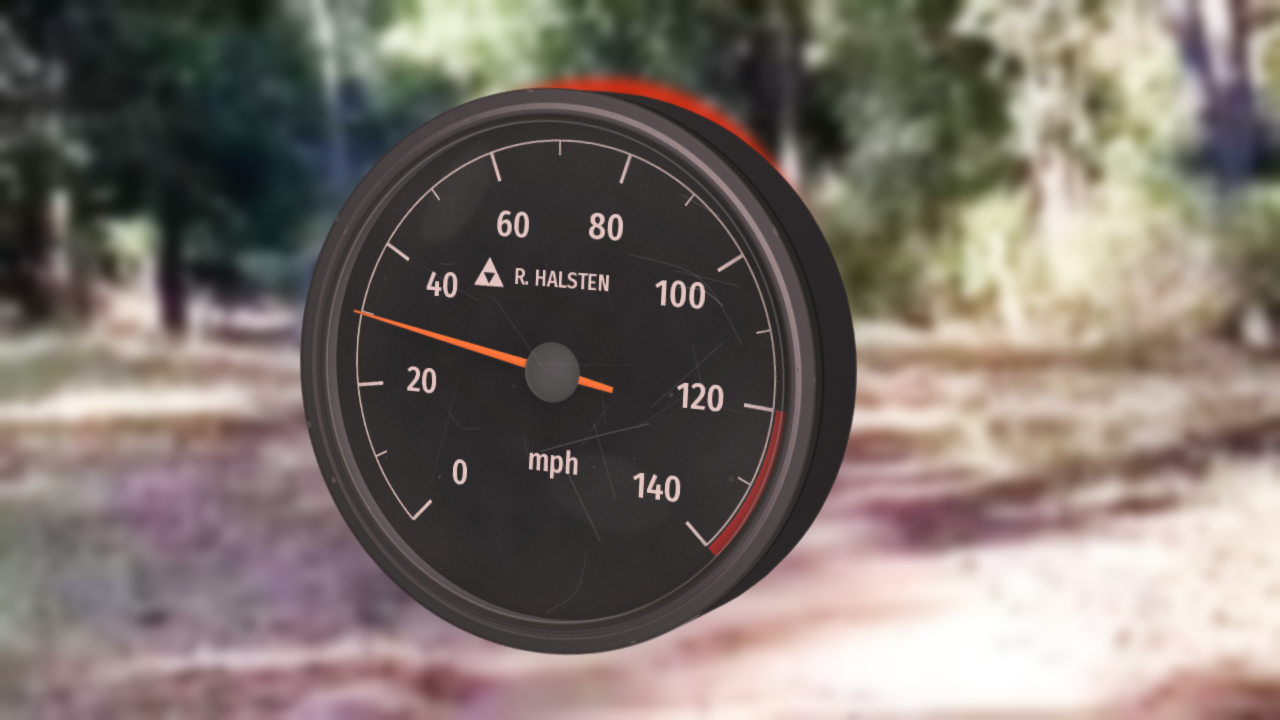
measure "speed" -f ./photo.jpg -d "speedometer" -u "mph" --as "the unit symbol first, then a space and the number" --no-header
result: mph 30
